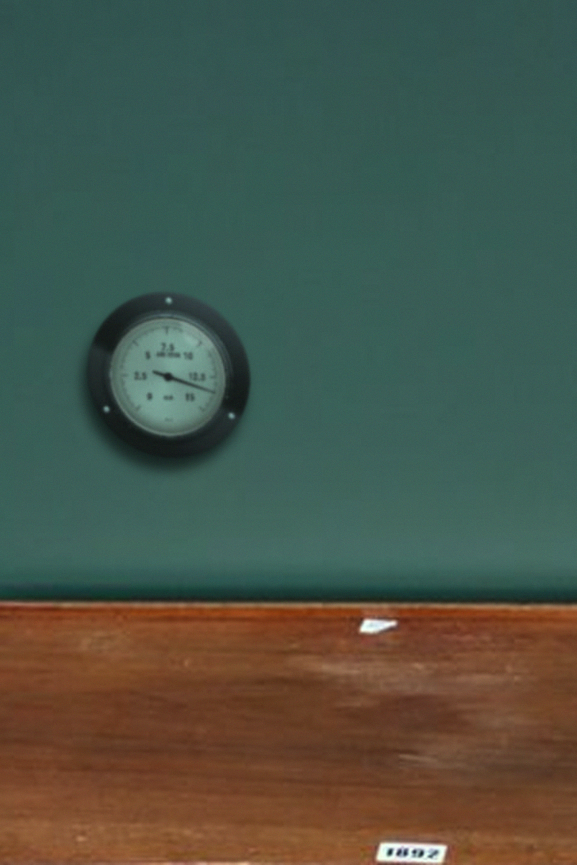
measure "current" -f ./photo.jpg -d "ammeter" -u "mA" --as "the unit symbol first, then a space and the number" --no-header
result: mA 13.5
